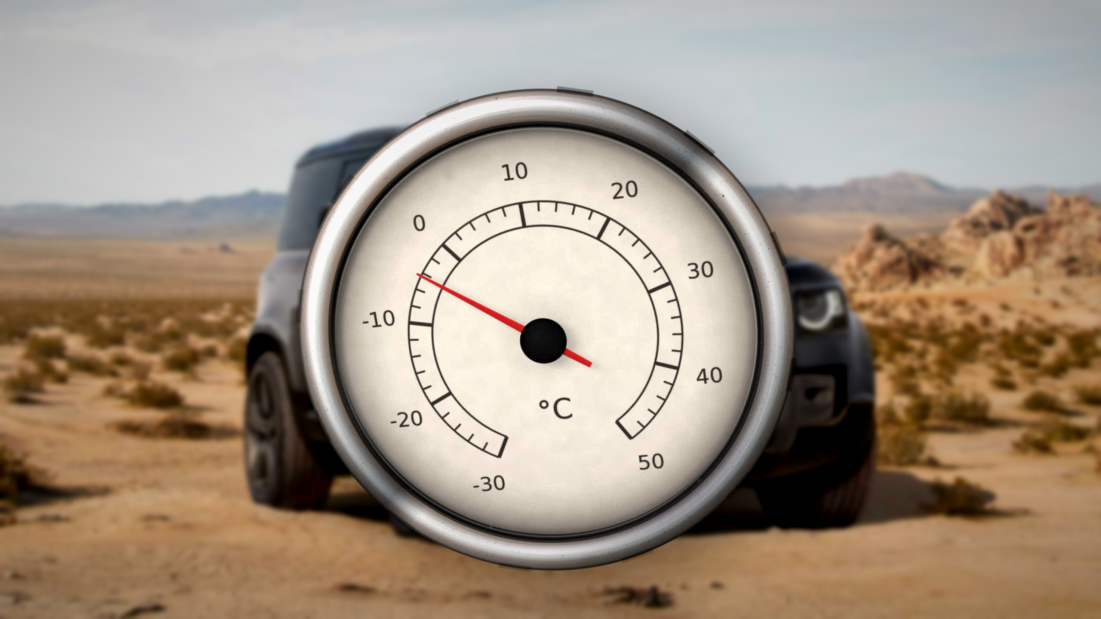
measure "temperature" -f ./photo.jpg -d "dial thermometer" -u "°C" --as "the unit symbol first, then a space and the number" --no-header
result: °C -4
